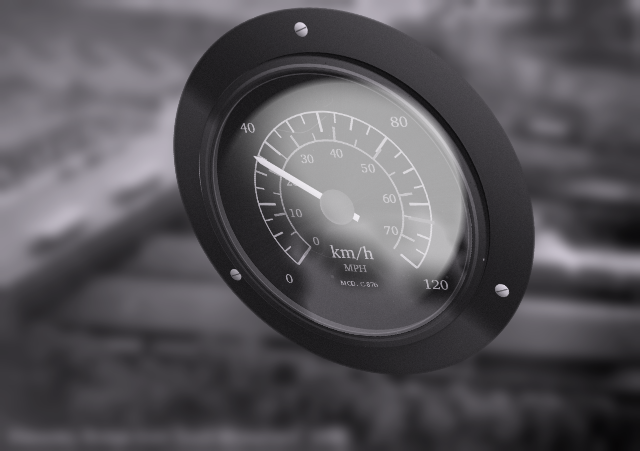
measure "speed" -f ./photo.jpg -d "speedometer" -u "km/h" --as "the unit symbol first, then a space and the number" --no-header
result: km/h 35
